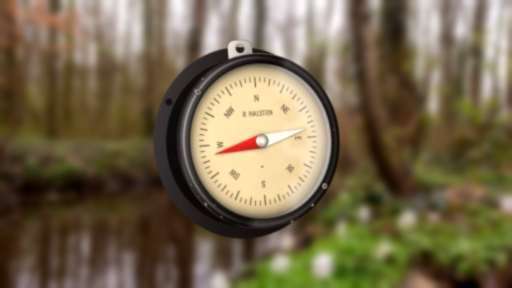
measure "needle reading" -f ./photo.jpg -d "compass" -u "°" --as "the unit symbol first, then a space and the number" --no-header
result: ° 260
